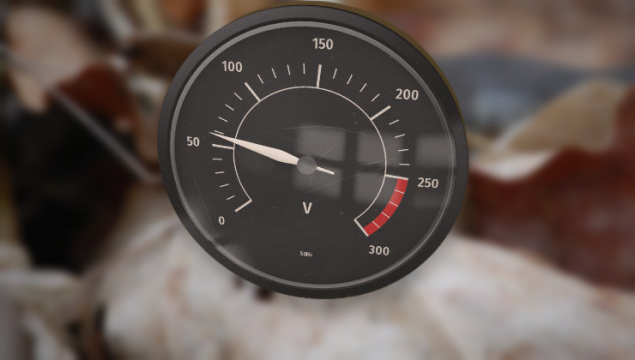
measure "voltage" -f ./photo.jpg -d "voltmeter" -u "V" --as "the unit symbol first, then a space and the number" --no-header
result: V 60
